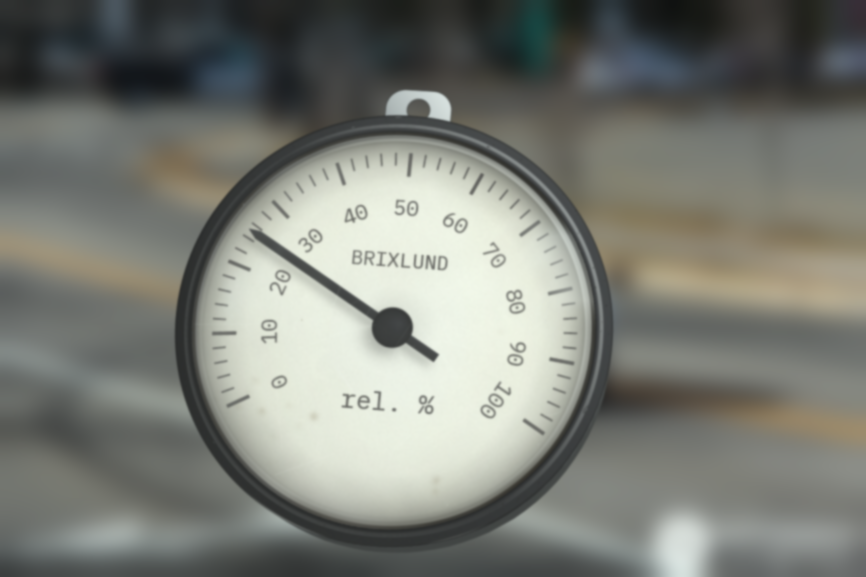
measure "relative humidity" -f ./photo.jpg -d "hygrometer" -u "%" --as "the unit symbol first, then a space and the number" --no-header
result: % 25
